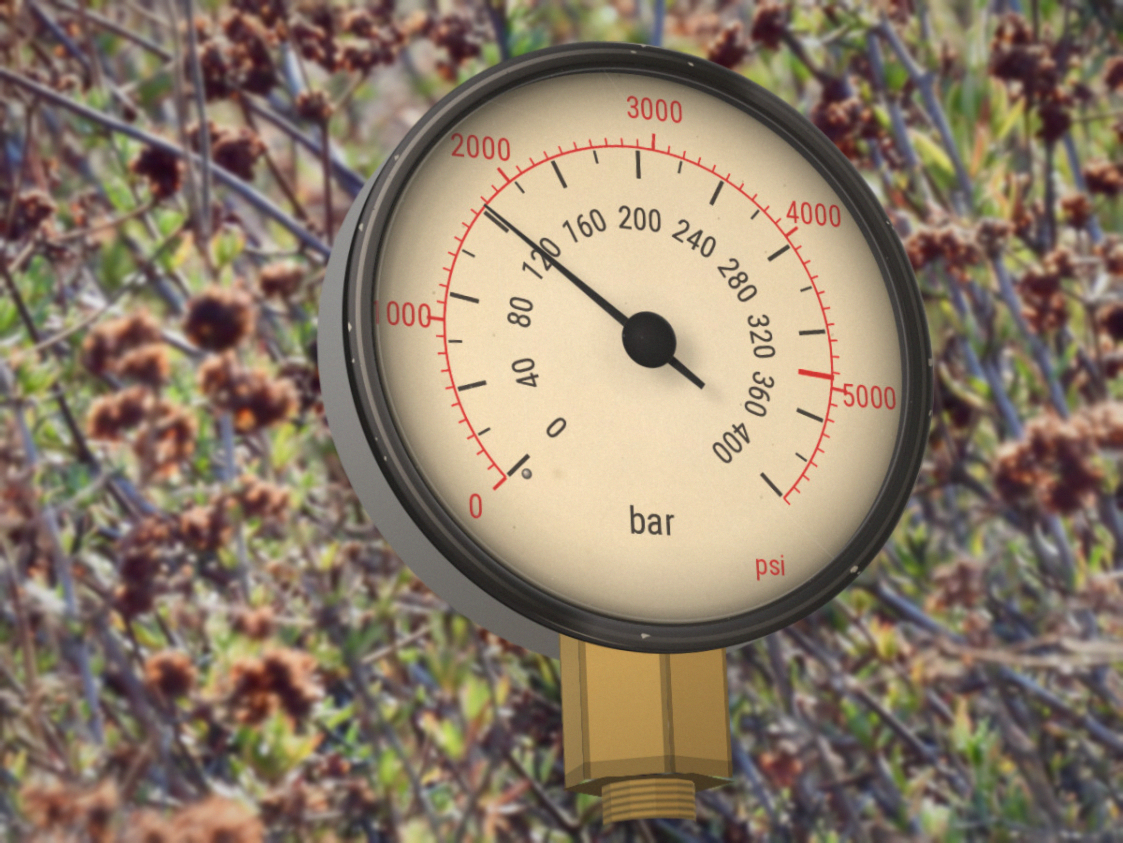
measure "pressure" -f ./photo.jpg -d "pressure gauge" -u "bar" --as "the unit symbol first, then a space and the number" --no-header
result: bar 120
